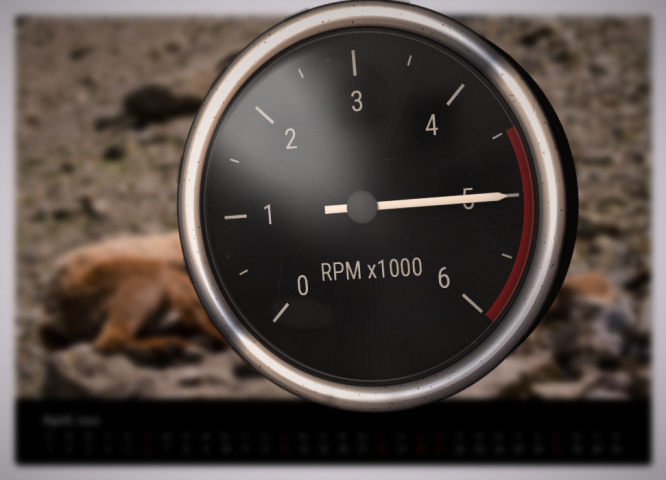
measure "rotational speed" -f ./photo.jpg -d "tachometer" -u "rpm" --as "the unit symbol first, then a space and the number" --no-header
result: rpm 5000
